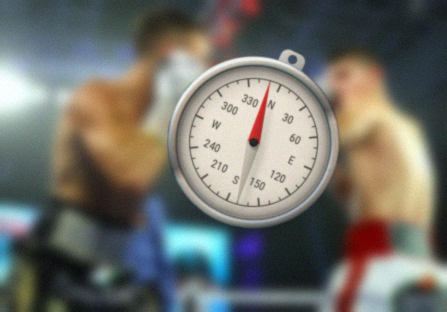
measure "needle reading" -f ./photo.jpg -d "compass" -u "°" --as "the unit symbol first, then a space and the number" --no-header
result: ° 350
